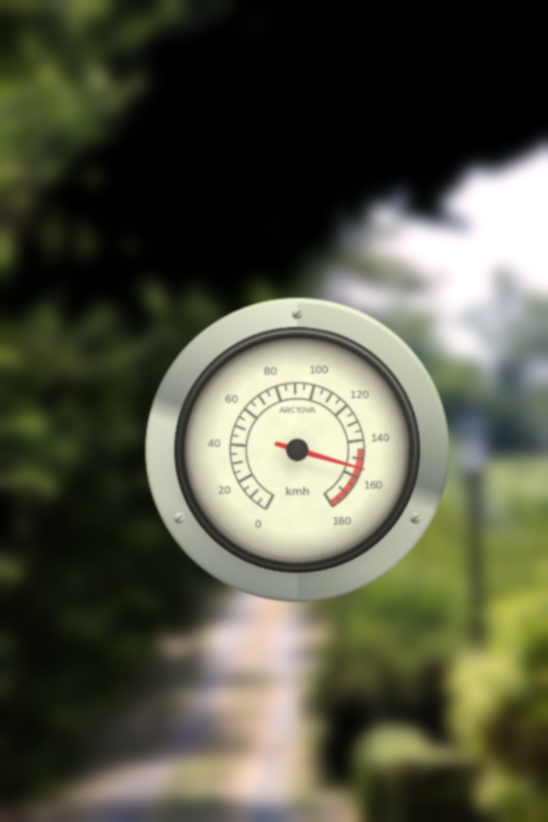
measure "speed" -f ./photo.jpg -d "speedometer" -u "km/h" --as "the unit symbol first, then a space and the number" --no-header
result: km/h 155
